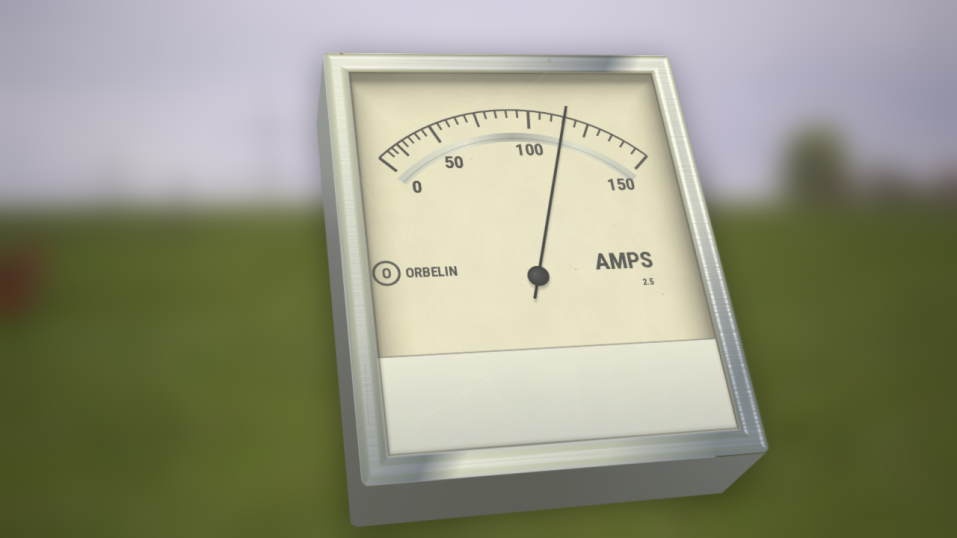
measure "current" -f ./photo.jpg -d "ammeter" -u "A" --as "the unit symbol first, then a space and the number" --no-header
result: A 115
